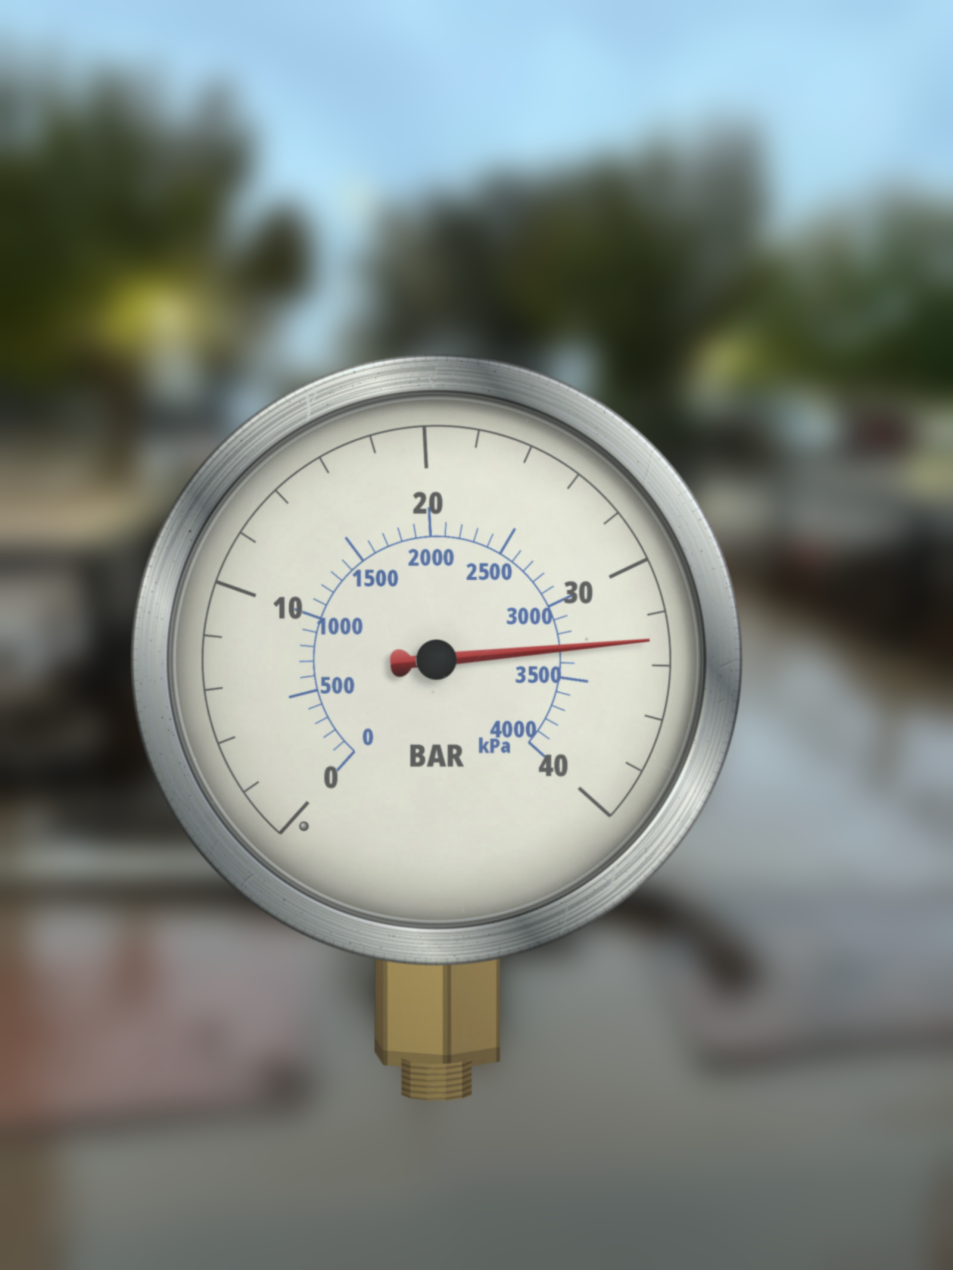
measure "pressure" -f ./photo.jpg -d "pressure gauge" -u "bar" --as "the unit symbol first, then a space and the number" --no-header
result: bar 33
